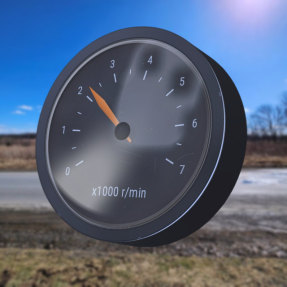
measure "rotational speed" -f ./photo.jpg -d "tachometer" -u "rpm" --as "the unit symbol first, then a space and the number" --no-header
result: rpm 2250
